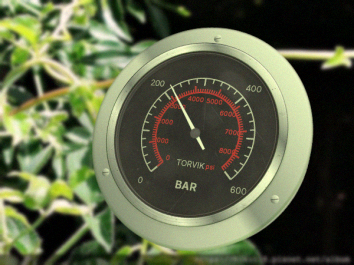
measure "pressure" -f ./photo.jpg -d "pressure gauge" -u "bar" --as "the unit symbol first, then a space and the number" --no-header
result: bar 220
